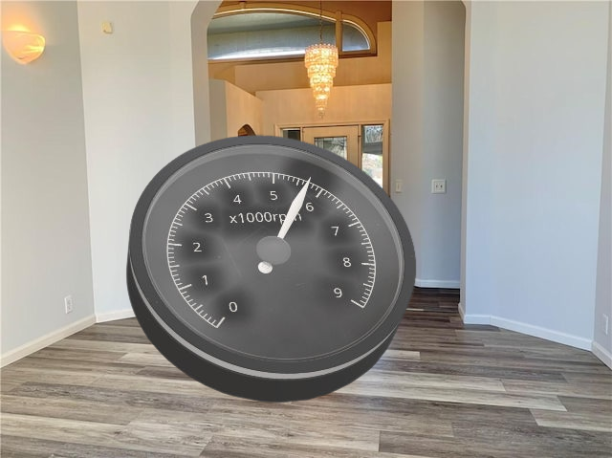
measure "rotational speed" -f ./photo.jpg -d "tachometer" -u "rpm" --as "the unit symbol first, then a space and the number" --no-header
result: rpm 5700
